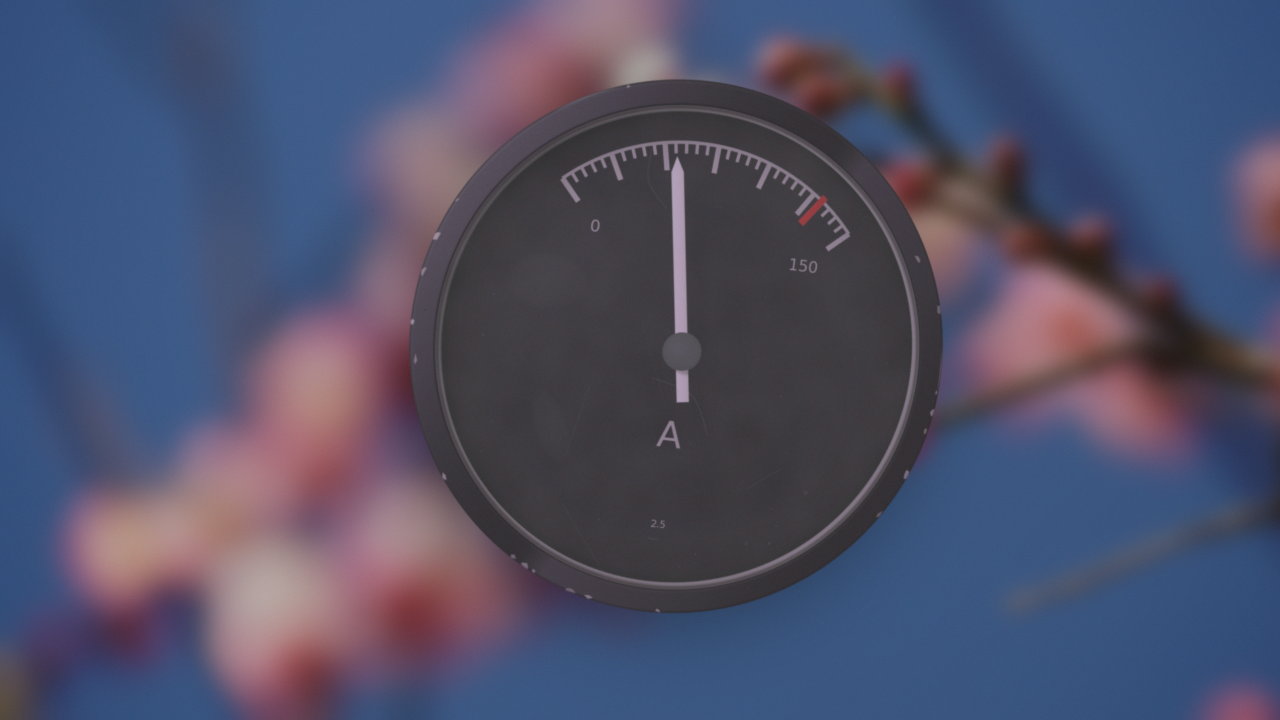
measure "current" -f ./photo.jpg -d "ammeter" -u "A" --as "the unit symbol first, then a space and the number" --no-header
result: A 55
